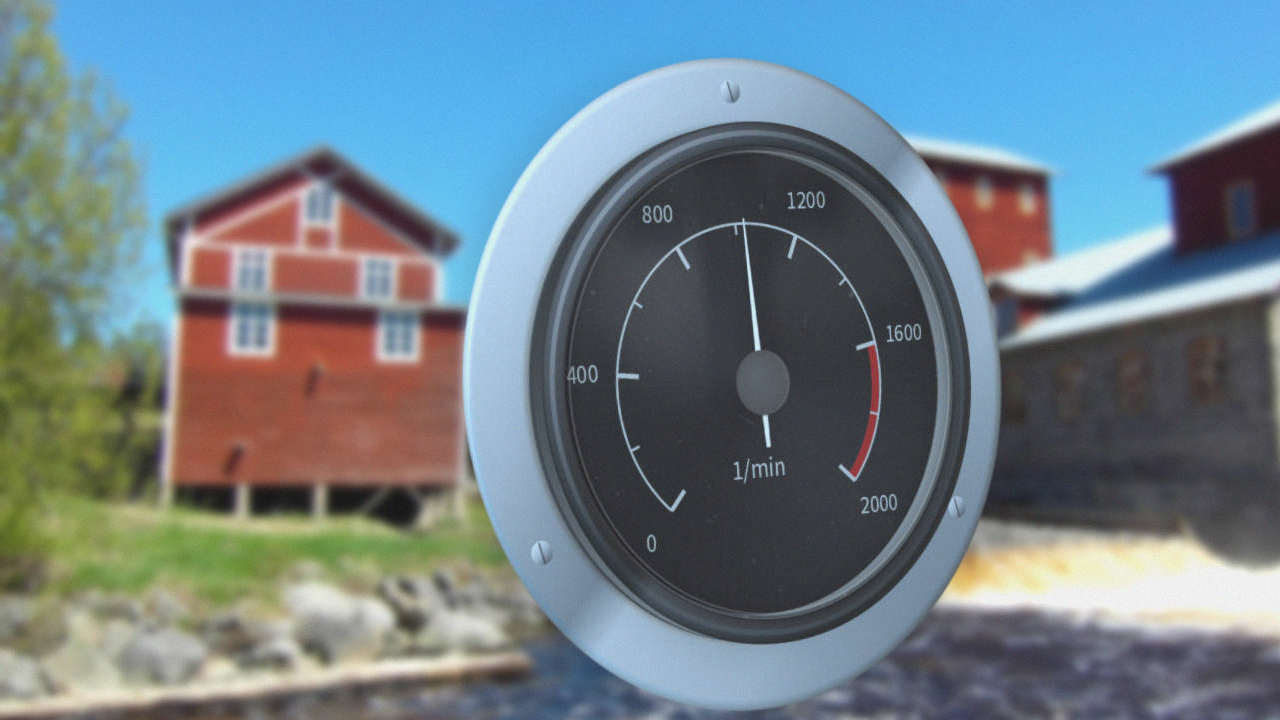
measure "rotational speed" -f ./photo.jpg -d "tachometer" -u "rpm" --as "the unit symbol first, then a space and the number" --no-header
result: rpm 1000
